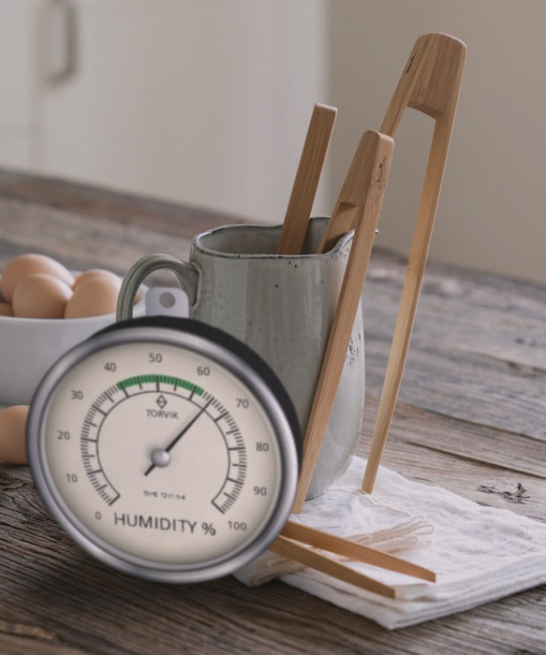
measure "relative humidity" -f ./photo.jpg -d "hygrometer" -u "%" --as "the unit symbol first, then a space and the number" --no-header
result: % 65
